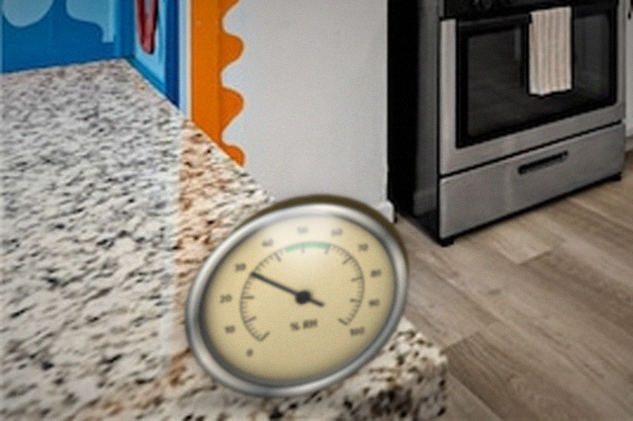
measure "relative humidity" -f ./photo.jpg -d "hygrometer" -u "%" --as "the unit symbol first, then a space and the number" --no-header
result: % 30
